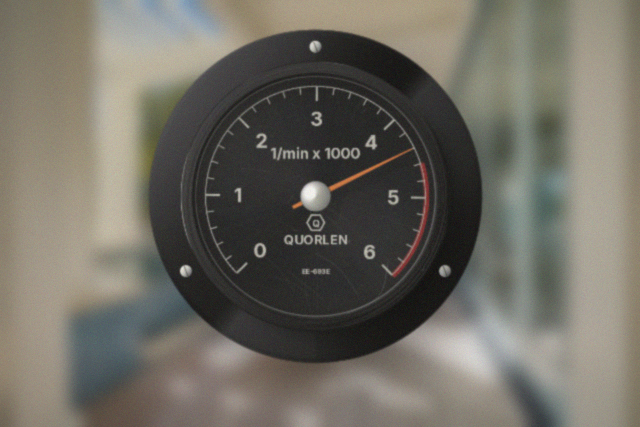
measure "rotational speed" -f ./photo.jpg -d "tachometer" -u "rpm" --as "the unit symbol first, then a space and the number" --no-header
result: rpm 4400
